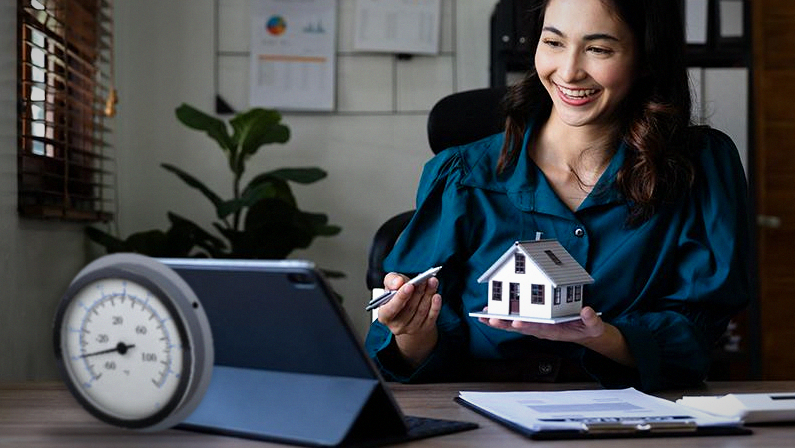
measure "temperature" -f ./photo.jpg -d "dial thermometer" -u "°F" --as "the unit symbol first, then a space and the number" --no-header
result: °F -40
